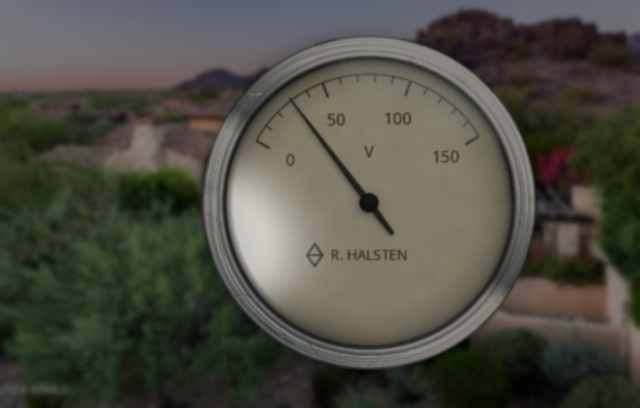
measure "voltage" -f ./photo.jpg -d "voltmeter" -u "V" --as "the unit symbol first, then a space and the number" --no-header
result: V 30
